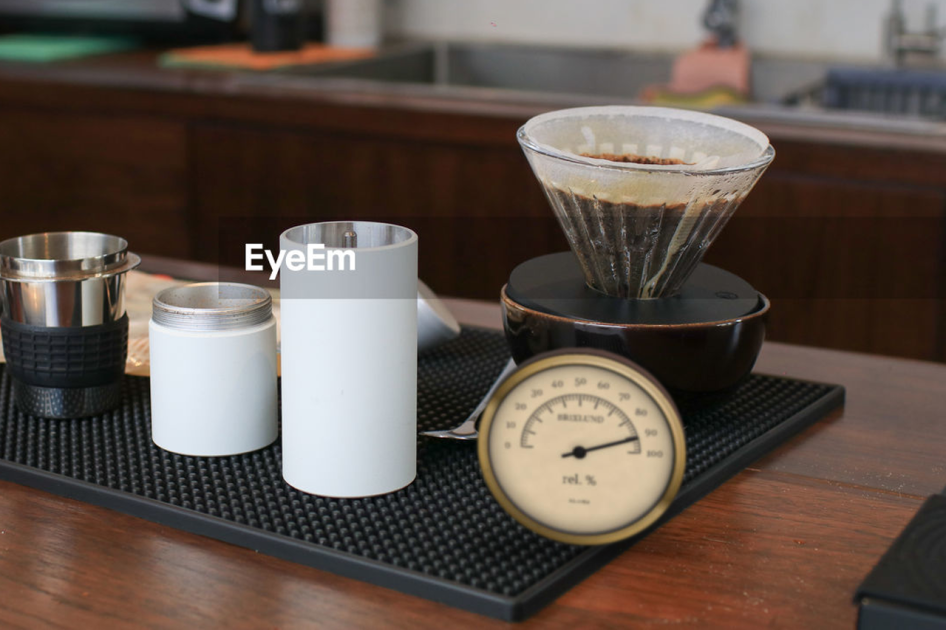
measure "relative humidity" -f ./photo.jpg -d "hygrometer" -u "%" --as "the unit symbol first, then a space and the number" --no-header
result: % 90
